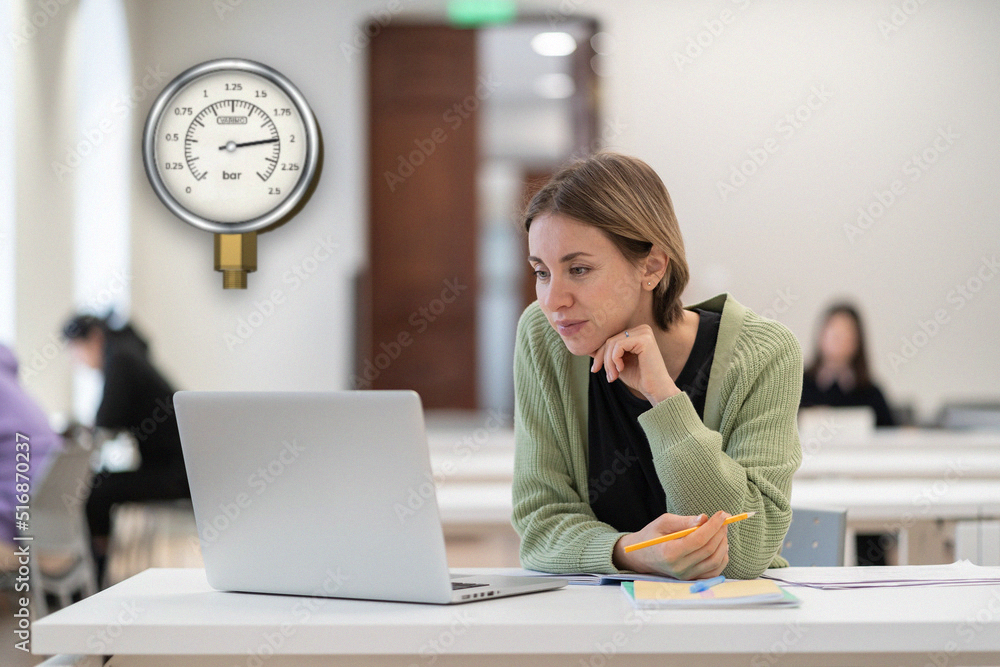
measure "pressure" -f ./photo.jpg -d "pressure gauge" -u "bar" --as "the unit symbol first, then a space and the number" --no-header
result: bar 2
